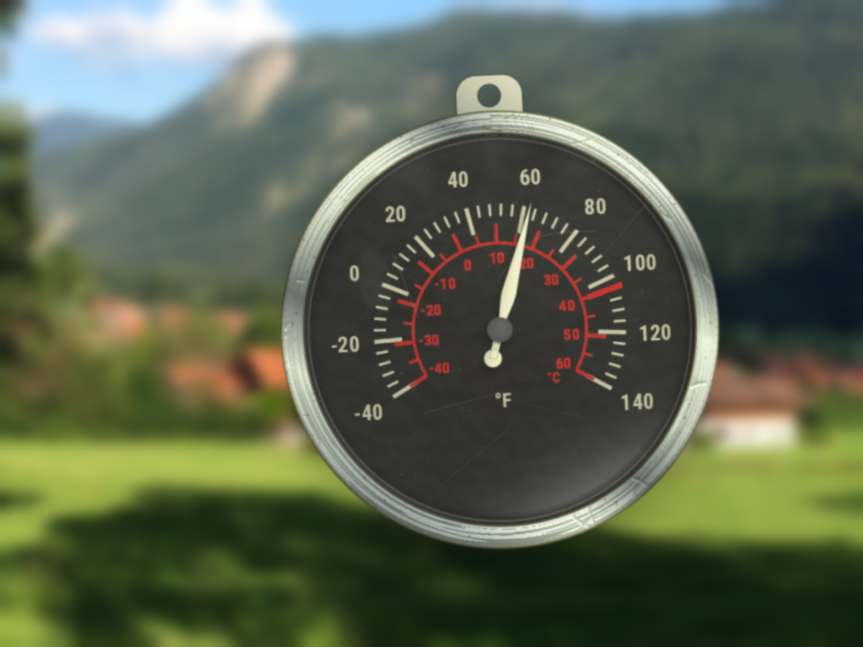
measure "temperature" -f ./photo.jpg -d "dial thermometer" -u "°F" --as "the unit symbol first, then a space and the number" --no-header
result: °F 62
